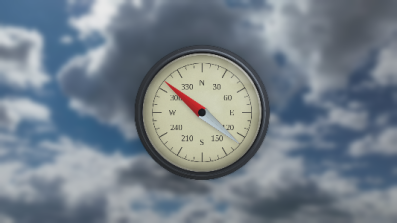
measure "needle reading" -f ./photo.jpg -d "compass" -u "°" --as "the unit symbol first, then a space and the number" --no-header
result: ° 310
